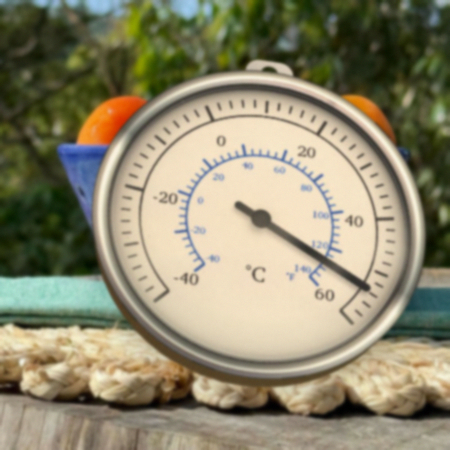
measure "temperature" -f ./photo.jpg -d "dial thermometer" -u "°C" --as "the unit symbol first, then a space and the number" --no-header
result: °C 54
